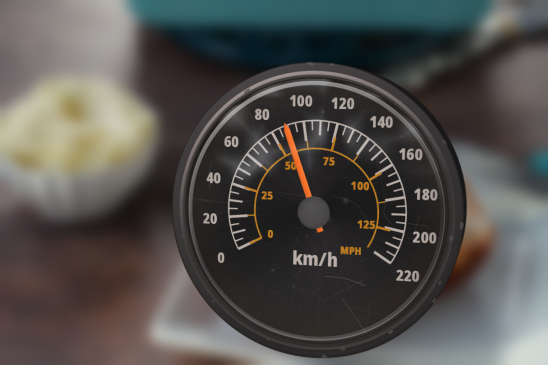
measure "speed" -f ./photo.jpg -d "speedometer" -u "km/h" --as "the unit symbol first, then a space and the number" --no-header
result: km/h 90
